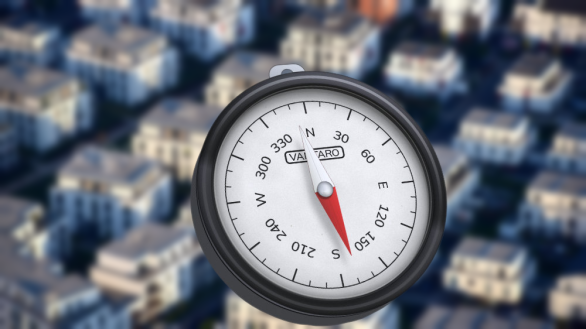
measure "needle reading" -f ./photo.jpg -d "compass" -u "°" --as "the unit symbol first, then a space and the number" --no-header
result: ° 170
